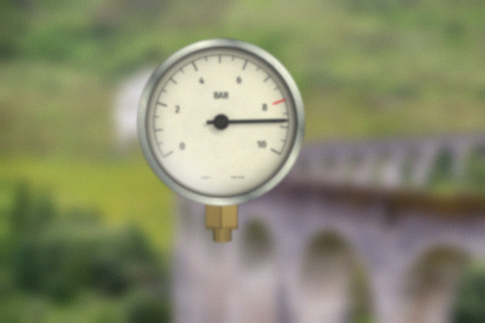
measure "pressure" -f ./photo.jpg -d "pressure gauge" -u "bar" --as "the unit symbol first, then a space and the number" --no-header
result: bar 8.75
